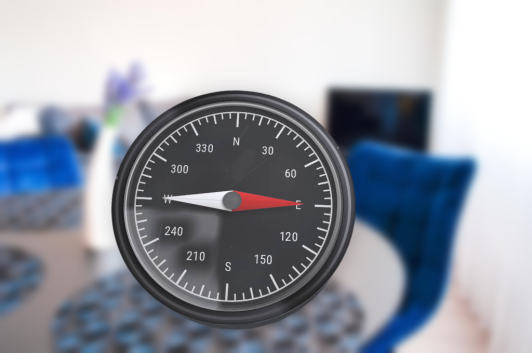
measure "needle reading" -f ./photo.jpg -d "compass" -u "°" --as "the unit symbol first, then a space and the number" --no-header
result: ° 90
